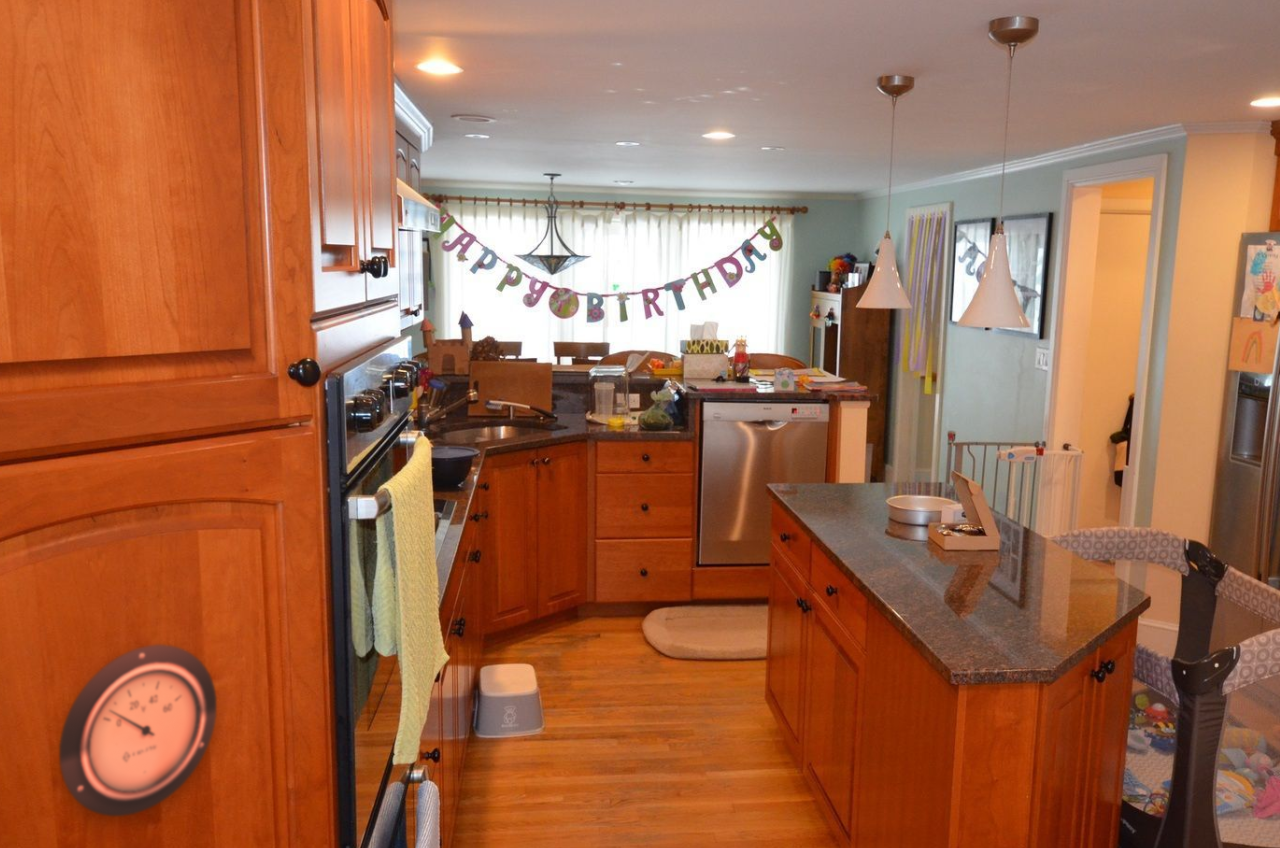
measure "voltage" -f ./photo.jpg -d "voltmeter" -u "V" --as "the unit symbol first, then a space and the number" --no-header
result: V 5
